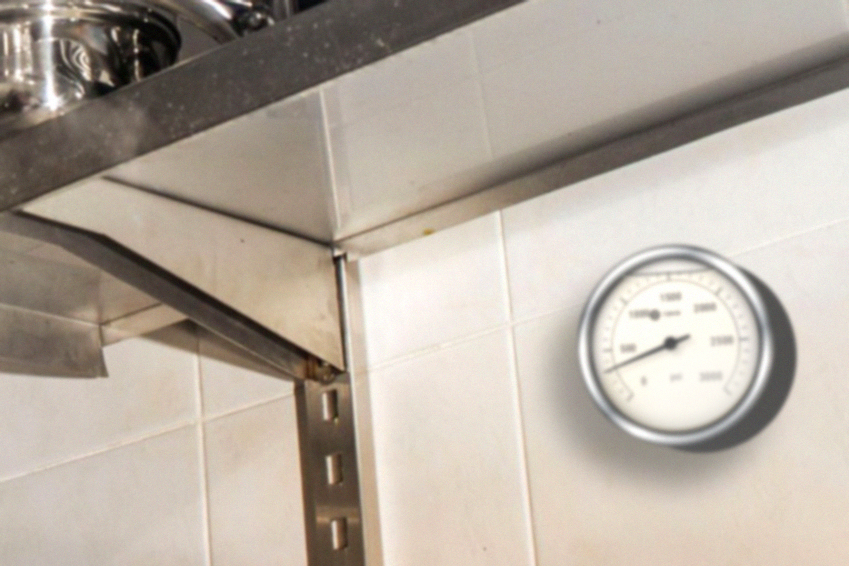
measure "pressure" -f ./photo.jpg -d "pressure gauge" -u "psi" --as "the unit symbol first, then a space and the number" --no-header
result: psi 300
